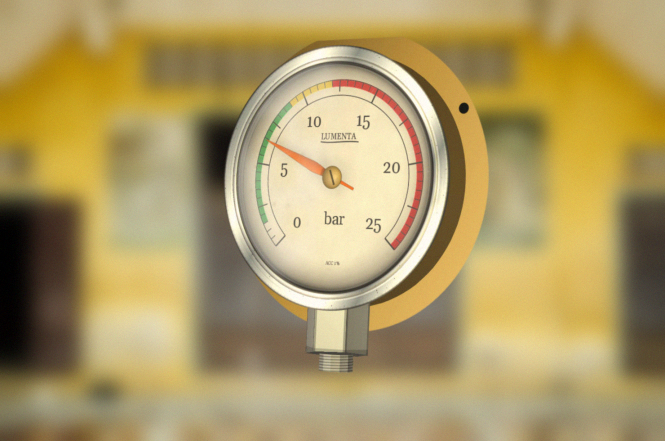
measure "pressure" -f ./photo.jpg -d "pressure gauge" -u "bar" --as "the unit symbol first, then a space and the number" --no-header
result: bar 6.5
